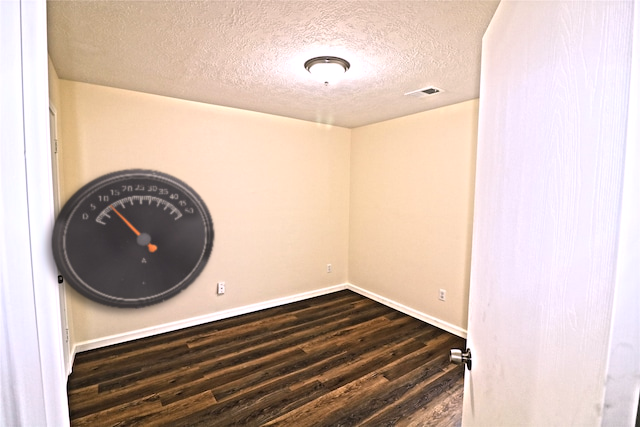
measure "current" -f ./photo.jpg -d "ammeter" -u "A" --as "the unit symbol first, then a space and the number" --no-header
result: A 10
